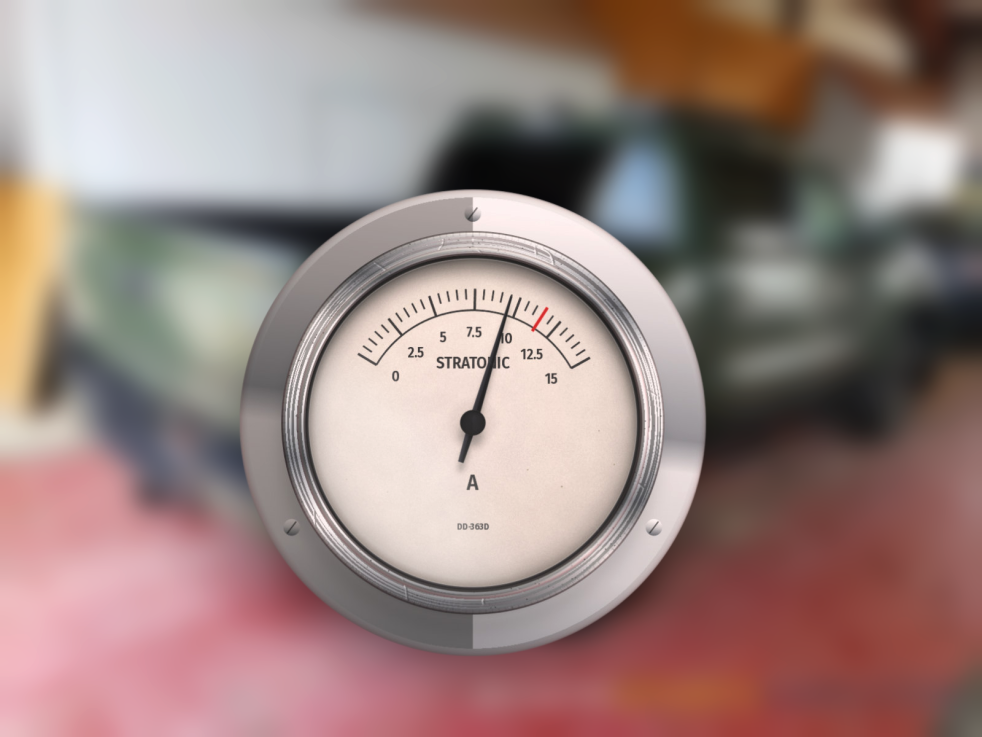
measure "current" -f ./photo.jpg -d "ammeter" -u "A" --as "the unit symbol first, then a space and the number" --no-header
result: A 9.5
